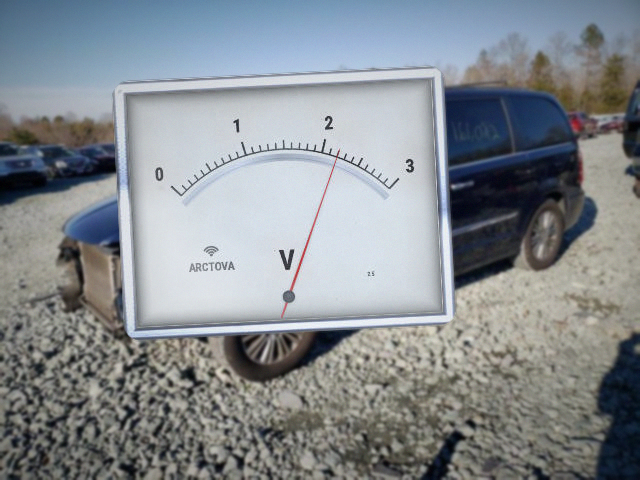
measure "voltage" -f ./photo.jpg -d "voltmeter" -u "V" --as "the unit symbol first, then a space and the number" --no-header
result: V 2.2
